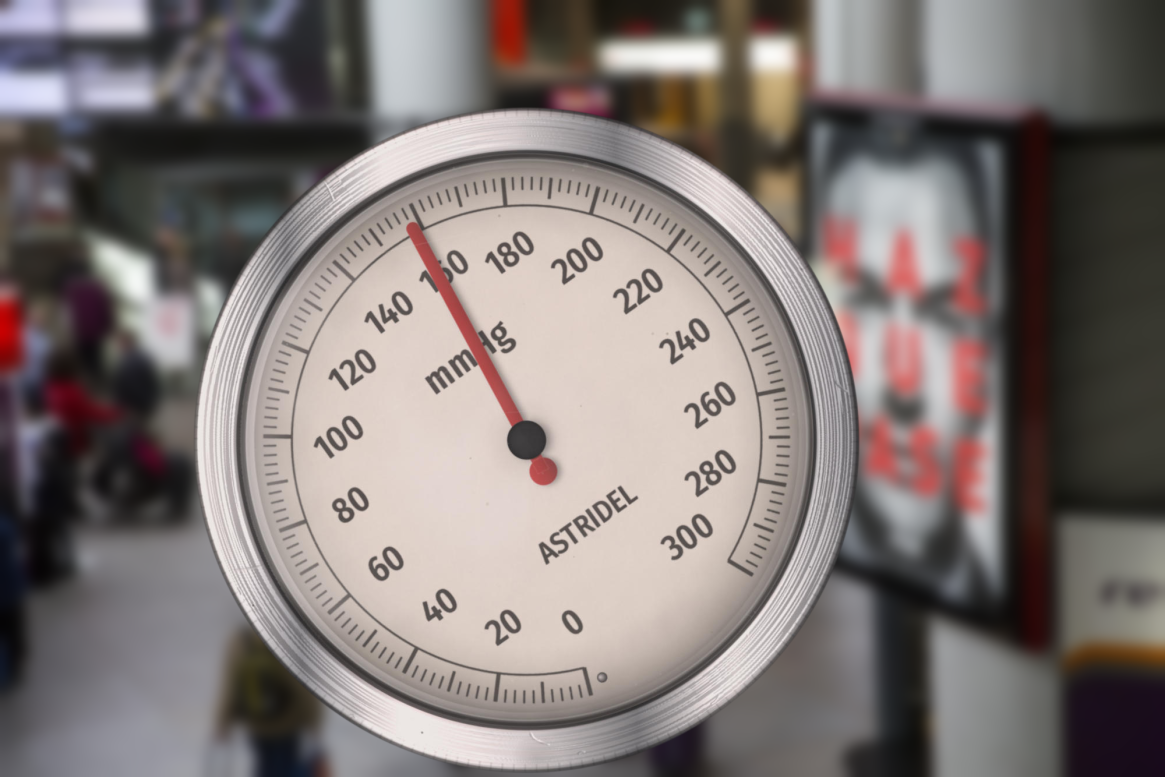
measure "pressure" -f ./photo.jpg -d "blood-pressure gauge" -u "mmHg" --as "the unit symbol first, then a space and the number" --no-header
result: mmHg 158
